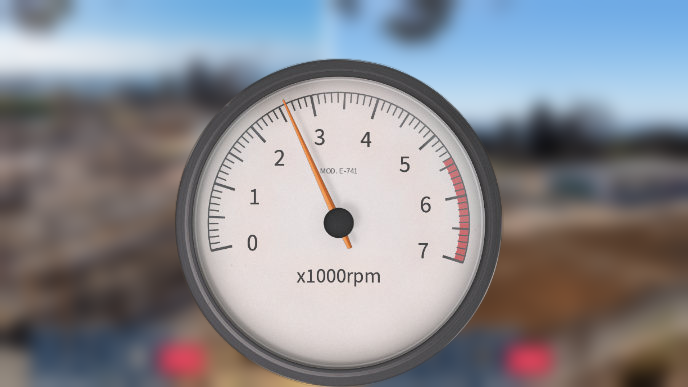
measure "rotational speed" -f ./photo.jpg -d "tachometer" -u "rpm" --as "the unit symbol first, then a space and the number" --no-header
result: rpm 2600
